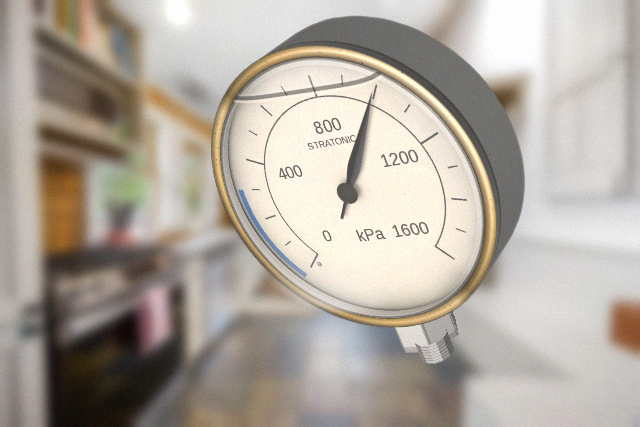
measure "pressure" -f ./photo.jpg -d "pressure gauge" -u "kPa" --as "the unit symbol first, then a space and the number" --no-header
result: kPa 1000
